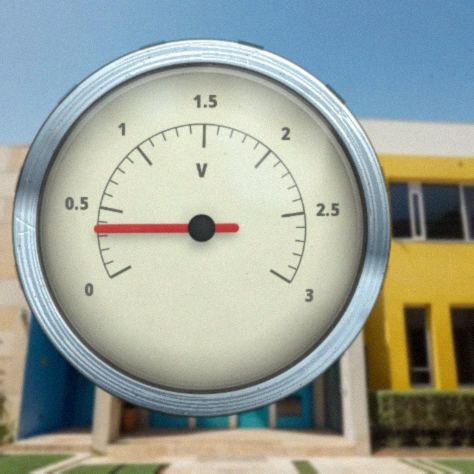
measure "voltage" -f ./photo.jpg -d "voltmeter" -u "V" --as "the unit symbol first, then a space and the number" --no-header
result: V 0.35
